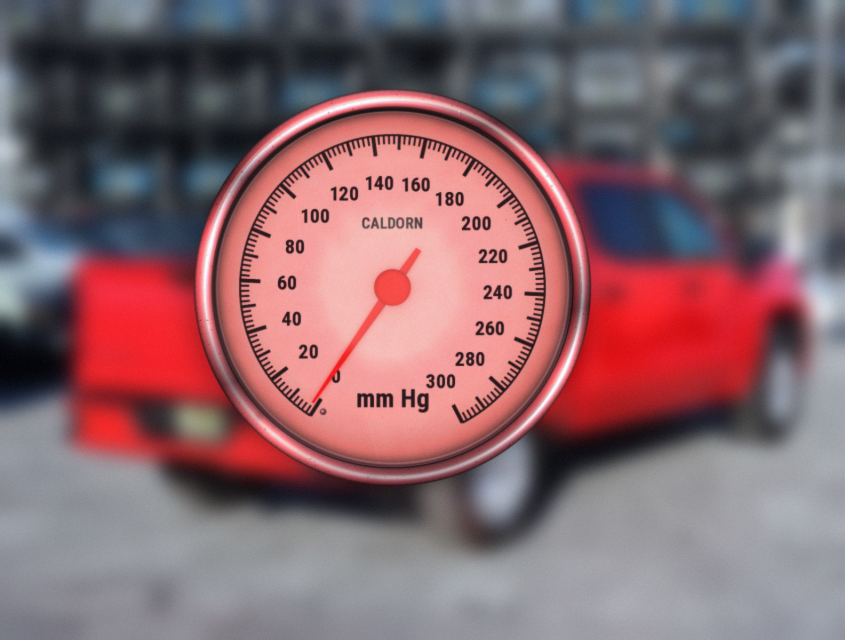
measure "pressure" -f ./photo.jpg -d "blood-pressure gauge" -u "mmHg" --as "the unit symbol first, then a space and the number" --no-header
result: mmHg 2
